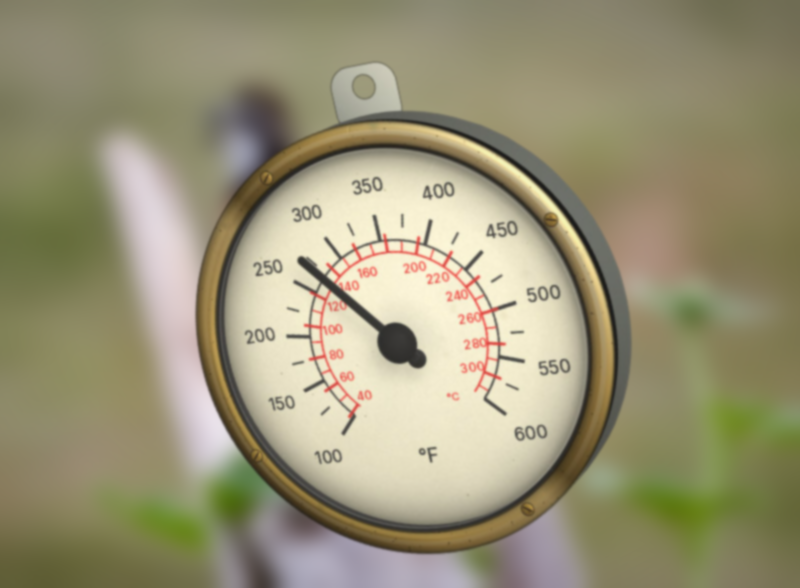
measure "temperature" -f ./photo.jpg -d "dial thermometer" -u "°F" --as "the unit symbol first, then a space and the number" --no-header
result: °F 275
